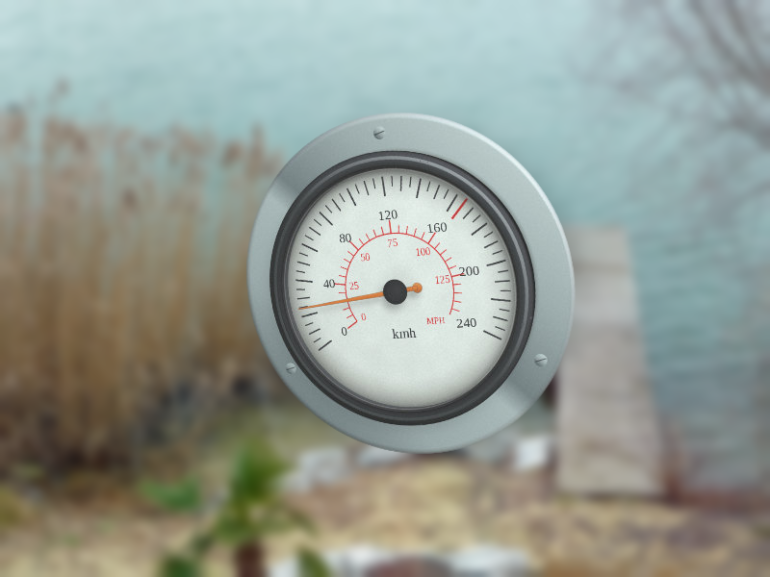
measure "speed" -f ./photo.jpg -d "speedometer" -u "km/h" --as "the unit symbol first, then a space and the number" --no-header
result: km/h 25
